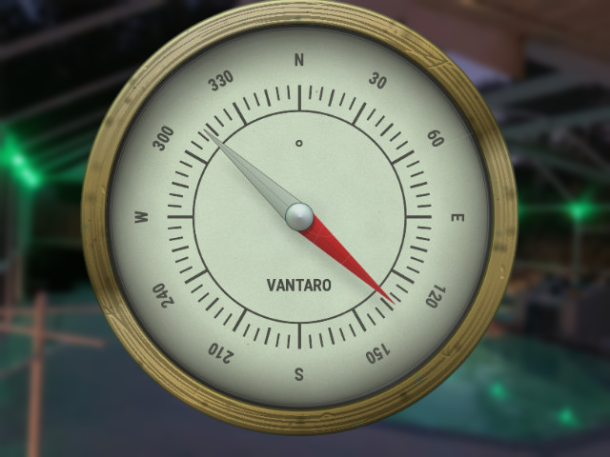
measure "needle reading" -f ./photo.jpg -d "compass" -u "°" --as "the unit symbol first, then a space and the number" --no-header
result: ° 132.5
